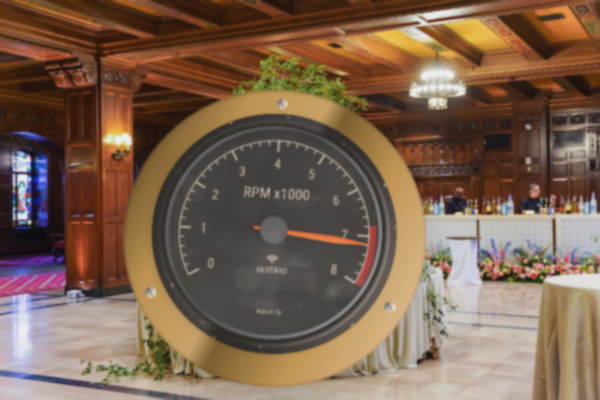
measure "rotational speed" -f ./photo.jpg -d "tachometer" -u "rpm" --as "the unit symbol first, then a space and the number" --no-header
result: rpm 7200
